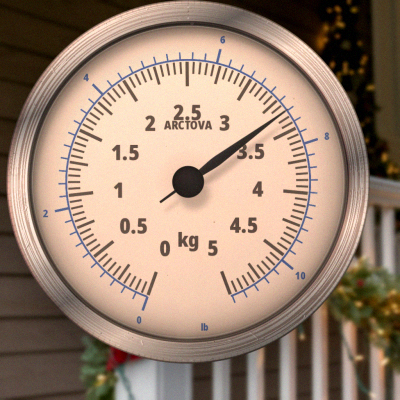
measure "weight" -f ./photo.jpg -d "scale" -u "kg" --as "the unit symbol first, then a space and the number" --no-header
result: kg 3.35
